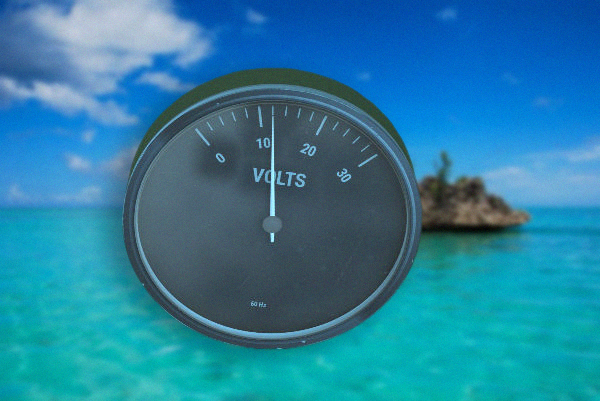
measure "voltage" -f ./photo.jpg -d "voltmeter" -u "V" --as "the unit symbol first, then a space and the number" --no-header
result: V 12
